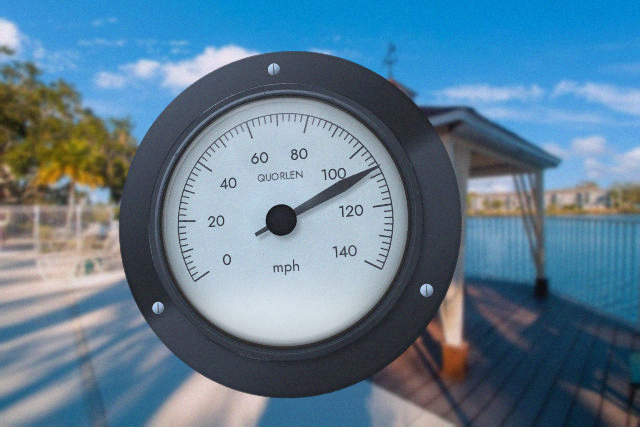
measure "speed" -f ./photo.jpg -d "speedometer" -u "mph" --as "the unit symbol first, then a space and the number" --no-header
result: mph 108
